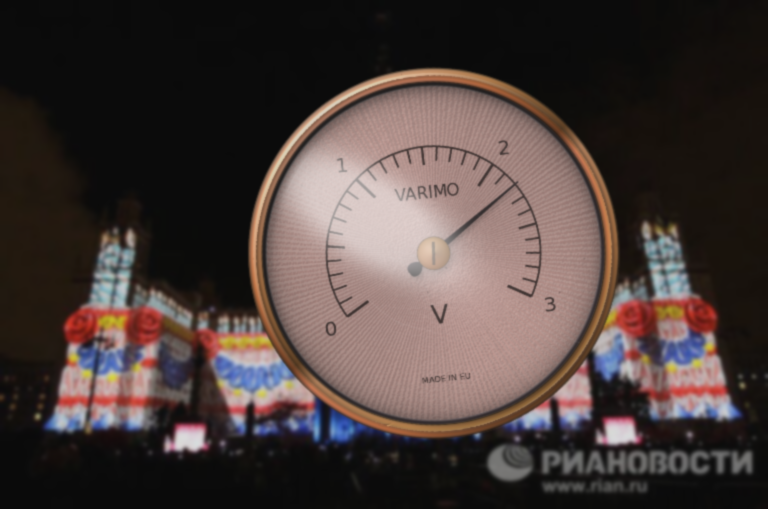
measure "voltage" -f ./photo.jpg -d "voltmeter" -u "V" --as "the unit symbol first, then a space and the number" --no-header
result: V 2.2
